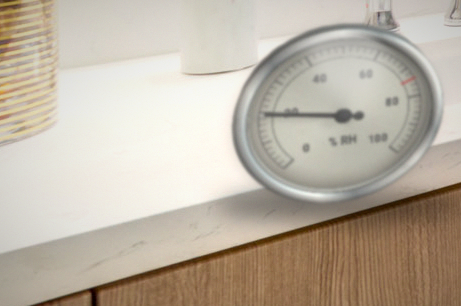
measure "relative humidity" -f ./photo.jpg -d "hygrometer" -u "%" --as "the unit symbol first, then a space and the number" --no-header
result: % 20
